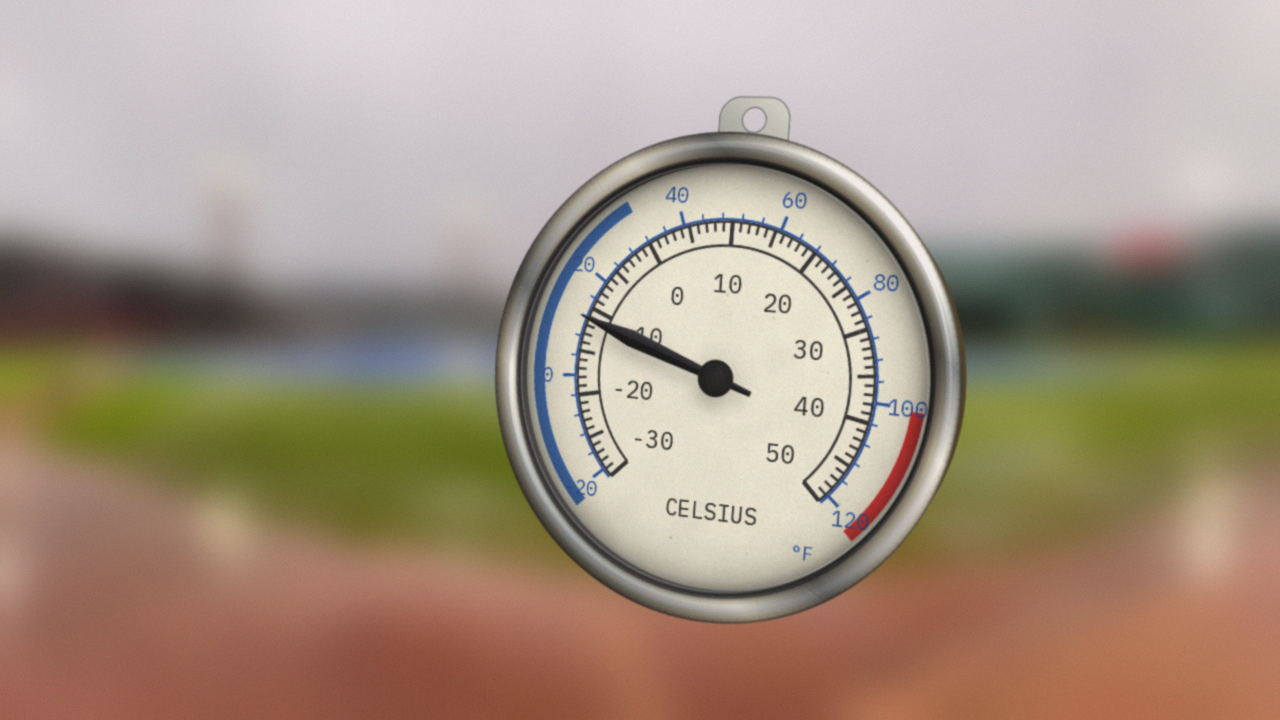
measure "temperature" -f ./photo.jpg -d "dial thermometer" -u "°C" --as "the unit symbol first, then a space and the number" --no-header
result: °C -11
